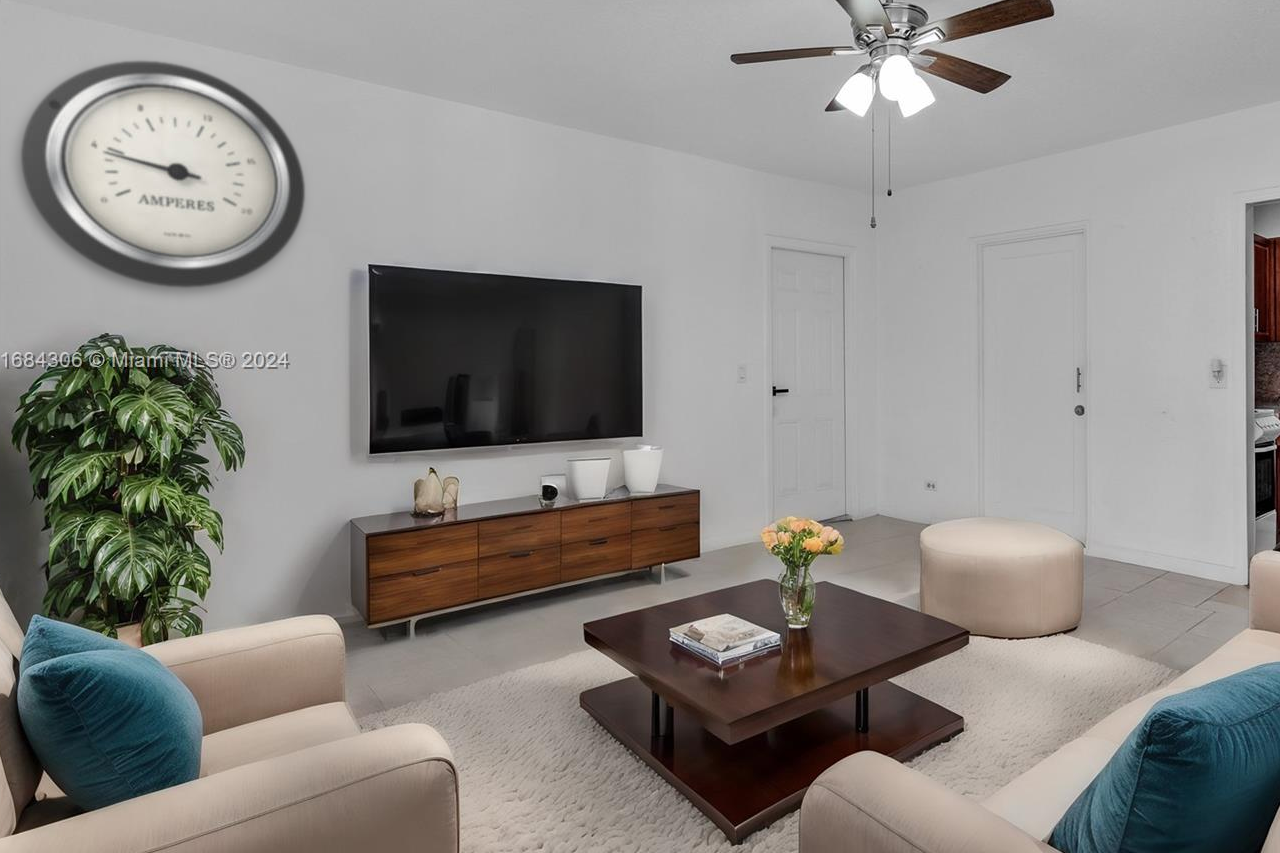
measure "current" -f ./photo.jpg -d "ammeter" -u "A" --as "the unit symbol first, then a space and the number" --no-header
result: A 3.5
